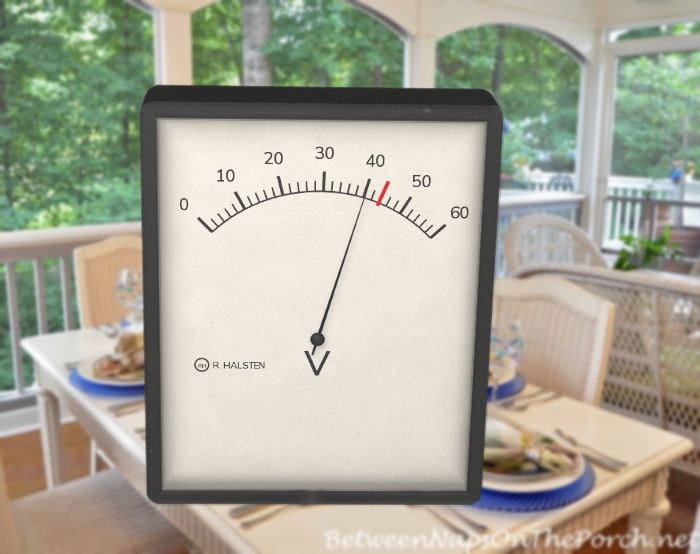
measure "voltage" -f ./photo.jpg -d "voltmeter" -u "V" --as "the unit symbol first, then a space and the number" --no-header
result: V 40
